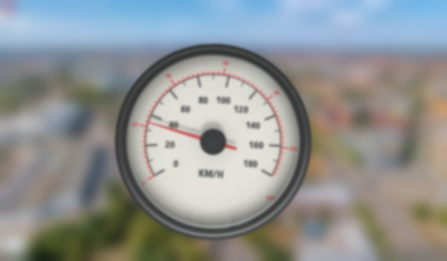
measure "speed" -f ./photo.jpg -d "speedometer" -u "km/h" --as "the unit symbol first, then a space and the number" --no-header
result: km/h 35
